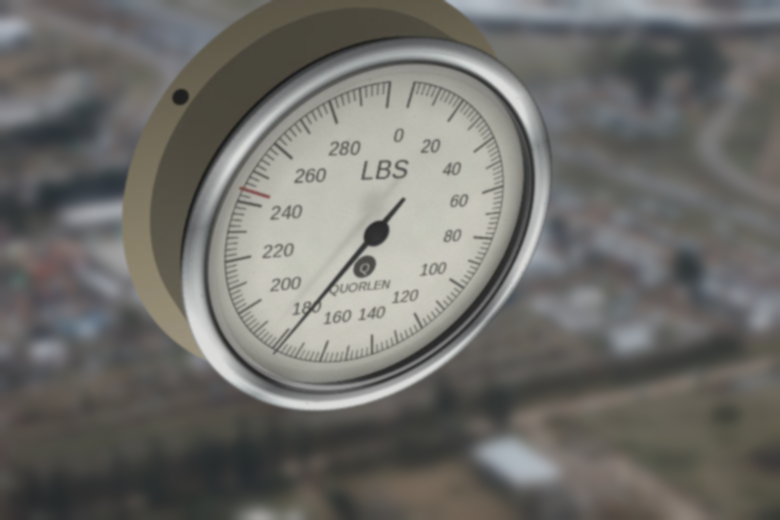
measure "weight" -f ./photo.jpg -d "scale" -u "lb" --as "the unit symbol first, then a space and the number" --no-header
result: lb 180
